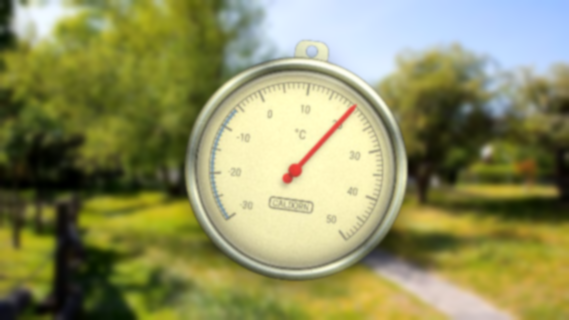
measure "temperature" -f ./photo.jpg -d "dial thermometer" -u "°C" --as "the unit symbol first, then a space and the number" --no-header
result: °C 20
